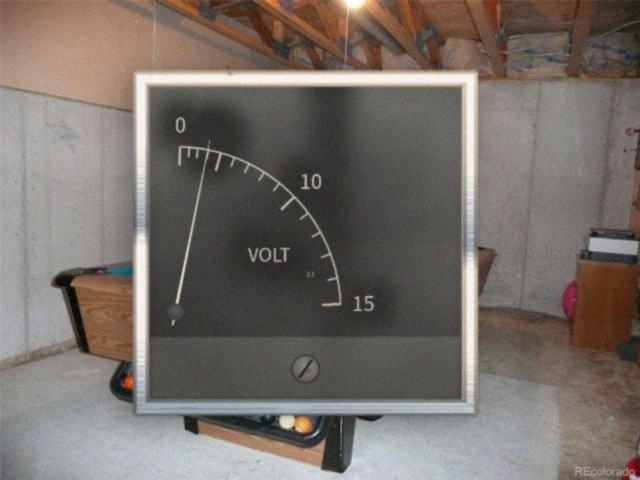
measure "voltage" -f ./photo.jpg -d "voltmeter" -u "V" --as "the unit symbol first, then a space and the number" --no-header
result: V 4
